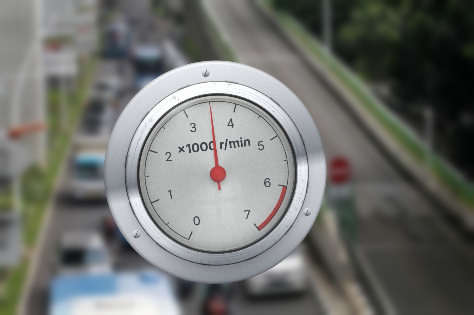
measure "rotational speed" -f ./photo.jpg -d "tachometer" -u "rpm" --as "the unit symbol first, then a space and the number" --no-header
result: rpm 3500
